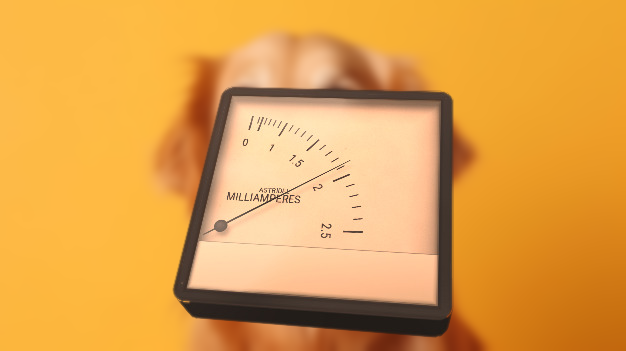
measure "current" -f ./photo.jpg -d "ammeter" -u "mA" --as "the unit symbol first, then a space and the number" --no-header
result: mA 1.9
